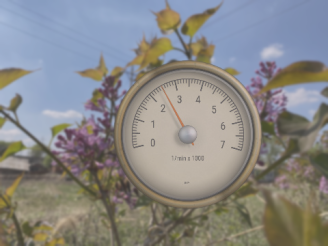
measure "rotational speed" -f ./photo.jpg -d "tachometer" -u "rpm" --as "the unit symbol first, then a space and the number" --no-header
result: rpm 2500
